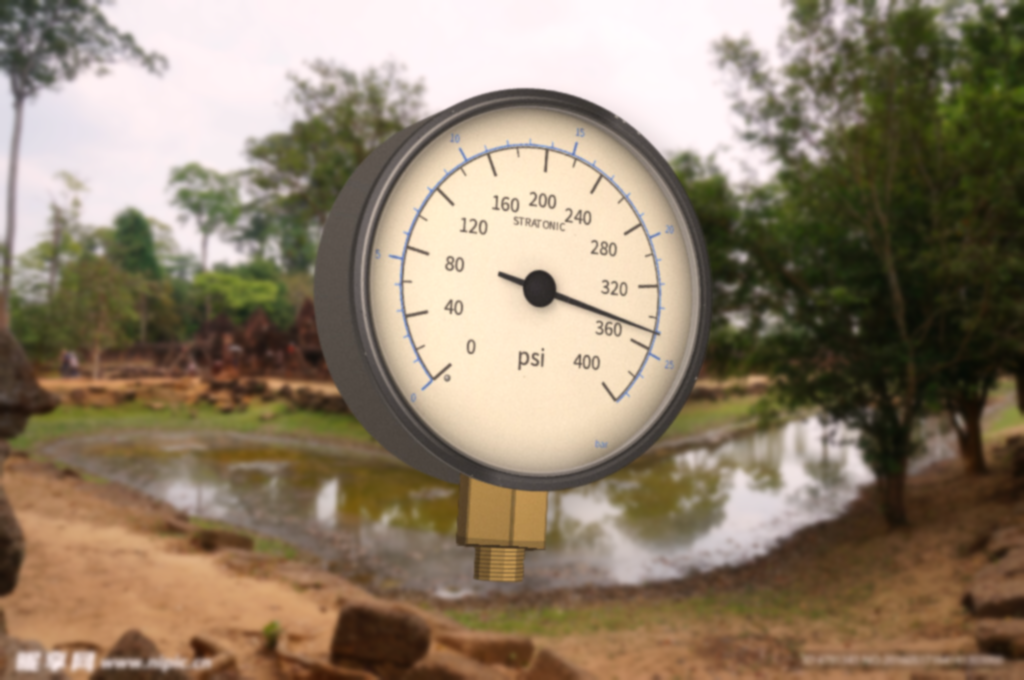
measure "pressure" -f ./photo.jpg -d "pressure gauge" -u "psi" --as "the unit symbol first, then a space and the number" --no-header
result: psi 350
